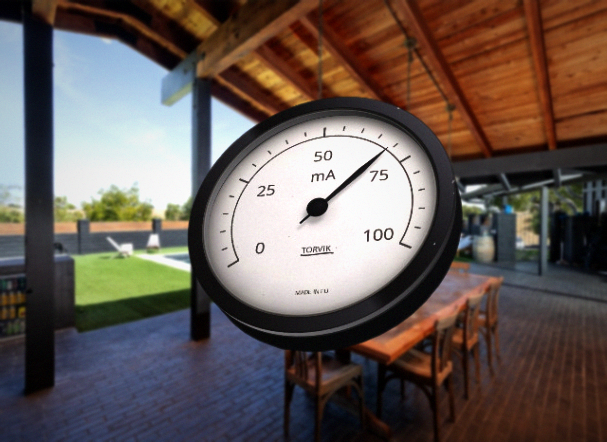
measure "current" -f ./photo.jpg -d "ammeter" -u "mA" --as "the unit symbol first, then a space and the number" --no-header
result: mA 70
